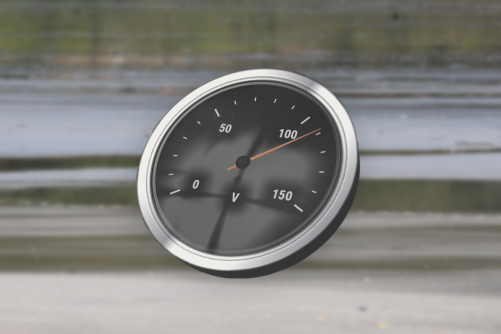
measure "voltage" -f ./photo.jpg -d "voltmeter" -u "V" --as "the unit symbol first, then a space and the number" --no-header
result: V 110
